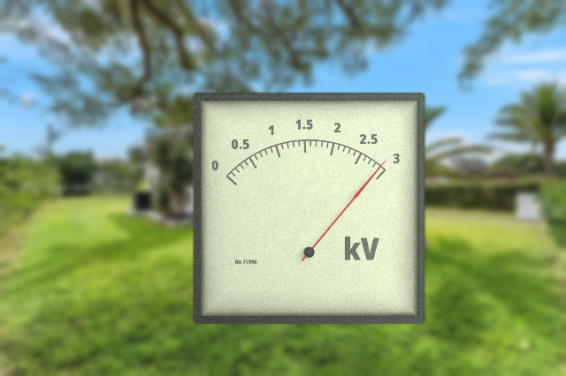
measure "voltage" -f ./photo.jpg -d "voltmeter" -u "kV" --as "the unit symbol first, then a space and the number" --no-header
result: kV 2.9
